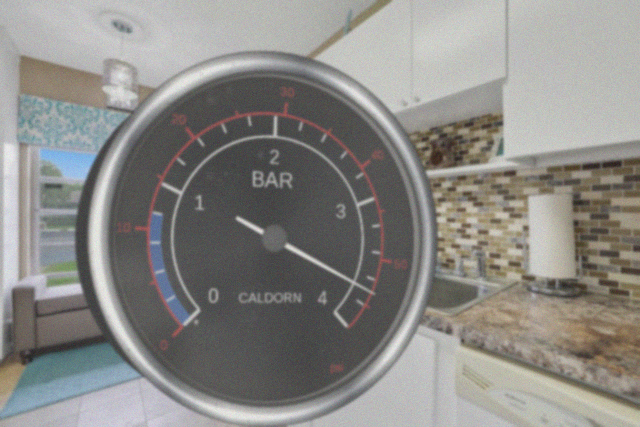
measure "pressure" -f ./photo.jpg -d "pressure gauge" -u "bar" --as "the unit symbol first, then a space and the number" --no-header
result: bar 3.7
